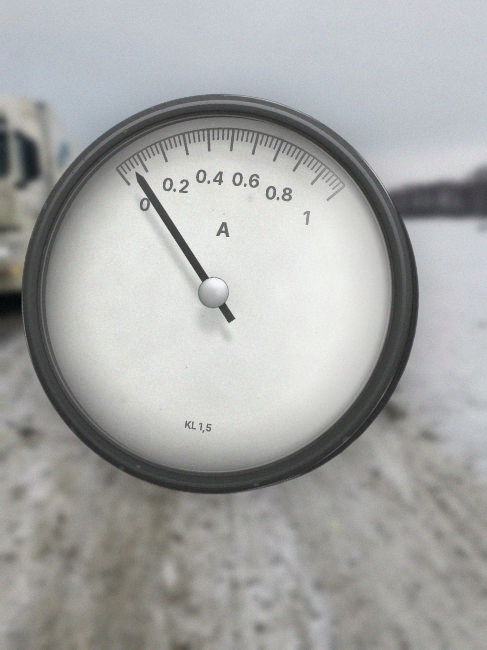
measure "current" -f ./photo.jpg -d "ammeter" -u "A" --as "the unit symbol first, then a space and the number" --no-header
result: A 0.06
